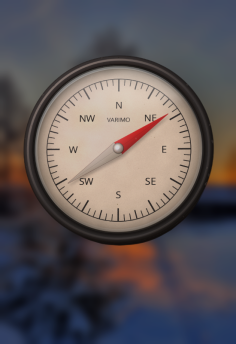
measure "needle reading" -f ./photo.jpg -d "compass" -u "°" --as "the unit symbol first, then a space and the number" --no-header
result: ° 55
